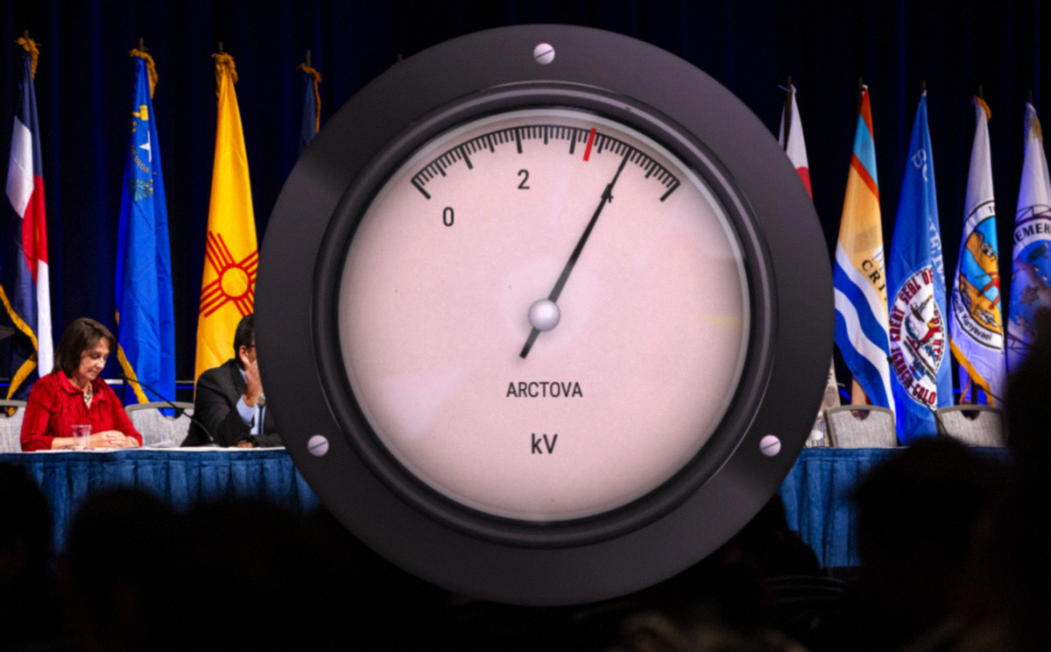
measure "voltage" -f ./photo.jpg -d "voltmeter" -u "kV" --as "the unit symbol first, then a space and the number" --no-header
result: kV 4
